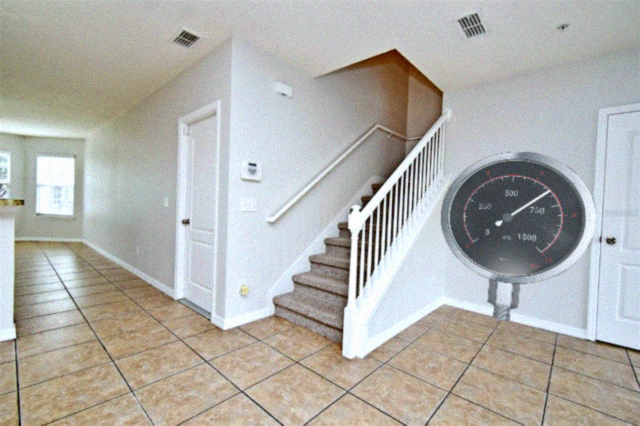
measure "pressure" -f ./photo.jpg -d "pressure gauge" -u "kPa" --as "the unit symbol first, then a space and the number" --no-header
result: kPa 675
